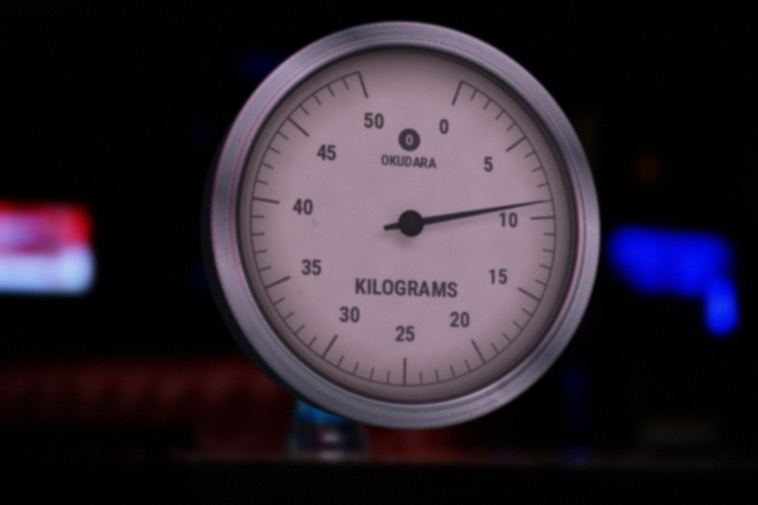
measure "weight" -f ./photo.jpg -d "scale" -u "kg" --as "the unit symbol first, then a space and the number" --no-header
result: kg 9
